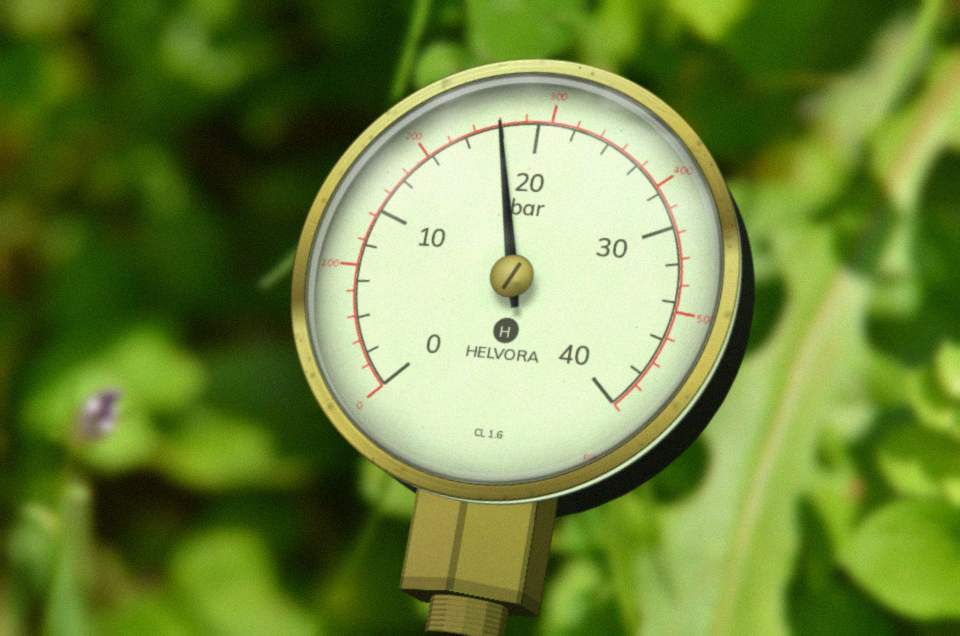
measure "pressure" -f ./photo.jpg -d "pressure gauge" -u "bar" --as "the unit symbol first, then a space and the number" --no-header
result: bar 18
